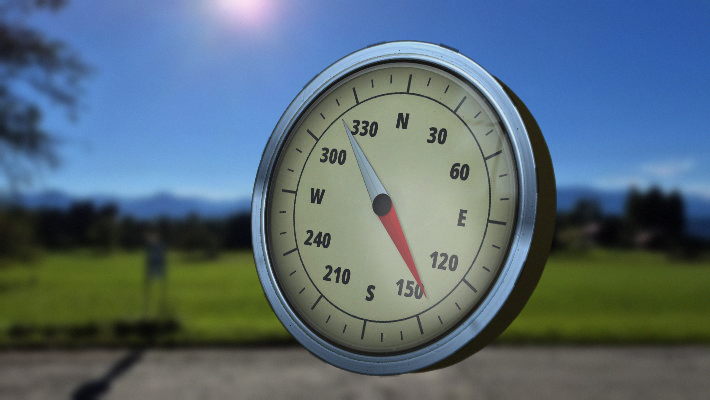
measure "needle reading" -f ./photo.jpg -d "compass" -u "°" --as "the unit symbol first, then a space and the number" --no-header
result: ° 140
